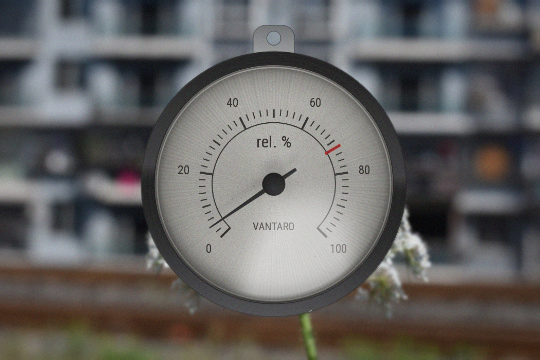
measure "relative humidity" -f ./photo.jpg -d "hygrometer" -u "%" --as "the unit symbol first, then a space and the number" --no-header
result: % 4
